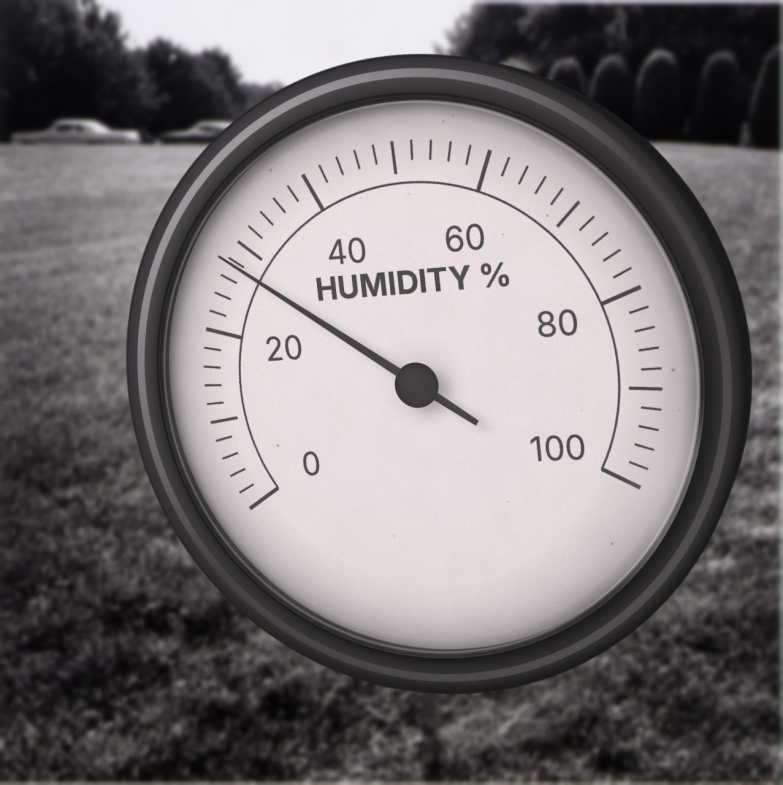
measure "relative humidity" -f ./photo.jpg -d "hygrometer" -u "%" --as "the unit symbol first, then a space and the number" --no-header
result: % 28
